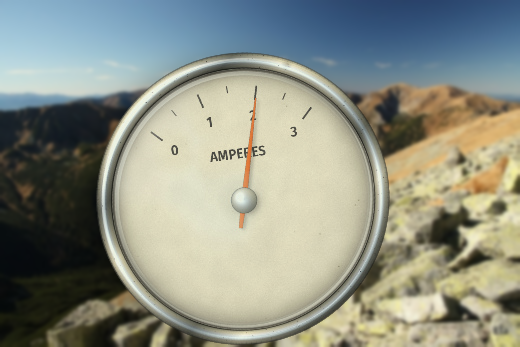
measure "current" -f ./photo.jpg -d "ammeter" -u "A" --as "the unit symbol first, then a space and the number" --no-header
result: A 2
